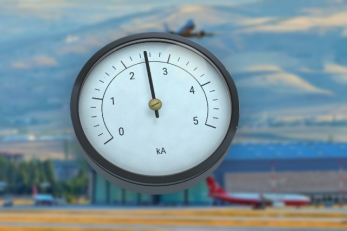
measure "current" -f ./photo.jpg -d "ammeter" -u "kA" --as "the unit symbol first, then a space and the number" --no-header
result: kA 2.5
